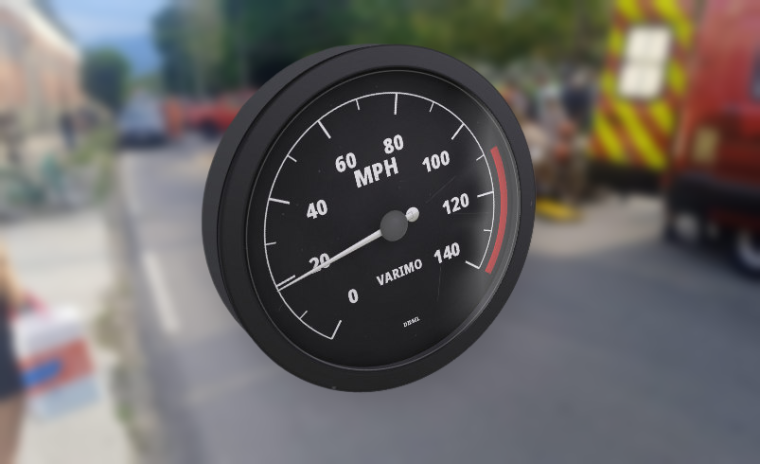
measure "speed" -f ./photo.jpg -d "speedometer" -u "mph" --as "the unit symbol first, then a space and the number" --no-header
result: mph 20
